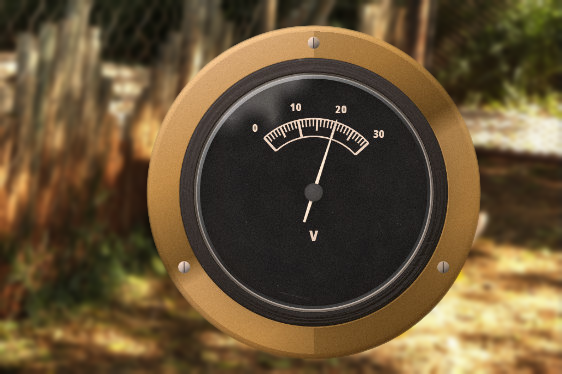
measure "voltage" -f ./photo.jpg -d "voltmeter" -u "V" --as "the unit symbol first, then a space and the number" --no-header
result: V 20
